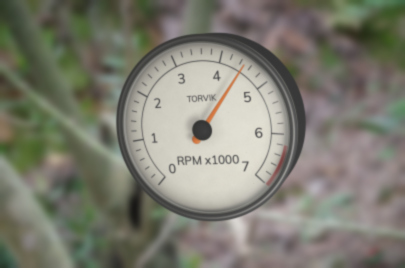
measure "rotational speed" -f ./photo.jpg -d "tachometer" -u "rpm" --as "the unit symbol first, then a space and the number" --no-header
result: rpm 4500
